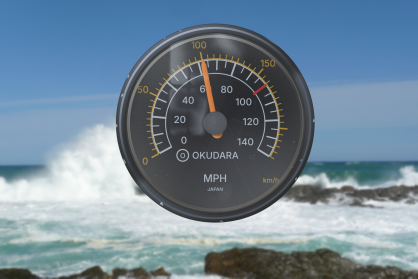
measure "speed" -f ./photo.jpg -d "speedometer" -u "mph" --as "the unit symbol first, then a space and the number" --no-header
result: mph 62.5
